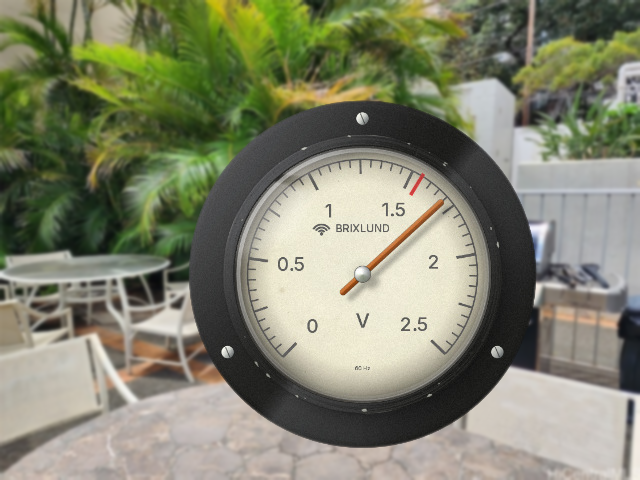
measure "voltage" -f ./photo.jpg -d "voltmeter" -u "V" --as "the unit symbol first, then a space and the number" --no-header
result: V 1.7
